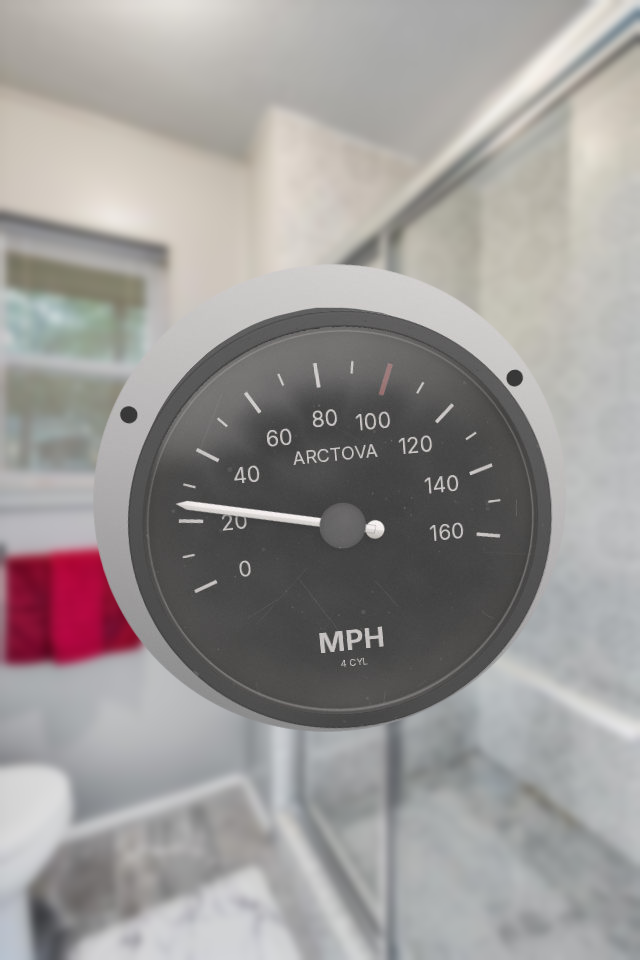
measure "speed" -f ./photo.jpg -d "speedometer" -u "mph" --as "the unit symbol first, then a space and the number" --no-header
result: mph 25
